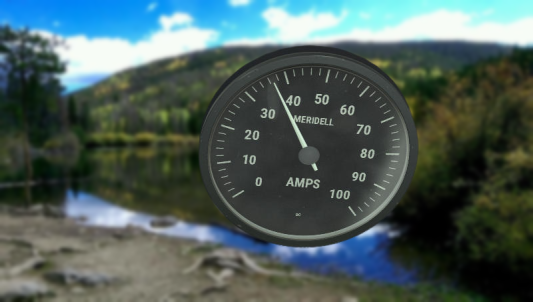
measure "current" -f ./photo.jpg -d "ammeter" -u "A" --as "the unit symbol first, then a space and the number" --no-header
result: A 37
